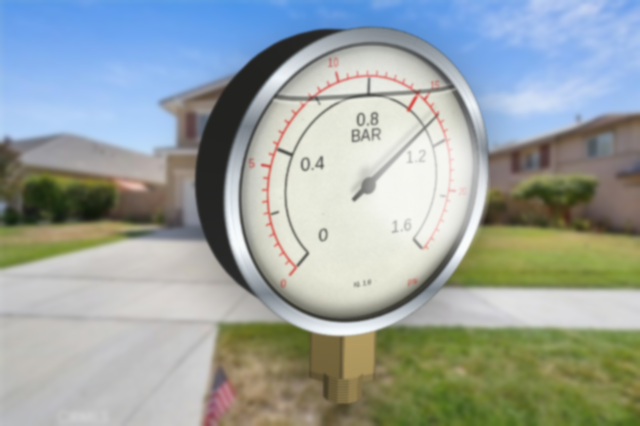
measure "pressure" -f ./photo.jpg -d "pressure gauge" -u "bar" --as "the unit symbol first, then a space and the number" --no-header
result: bar 1.1
